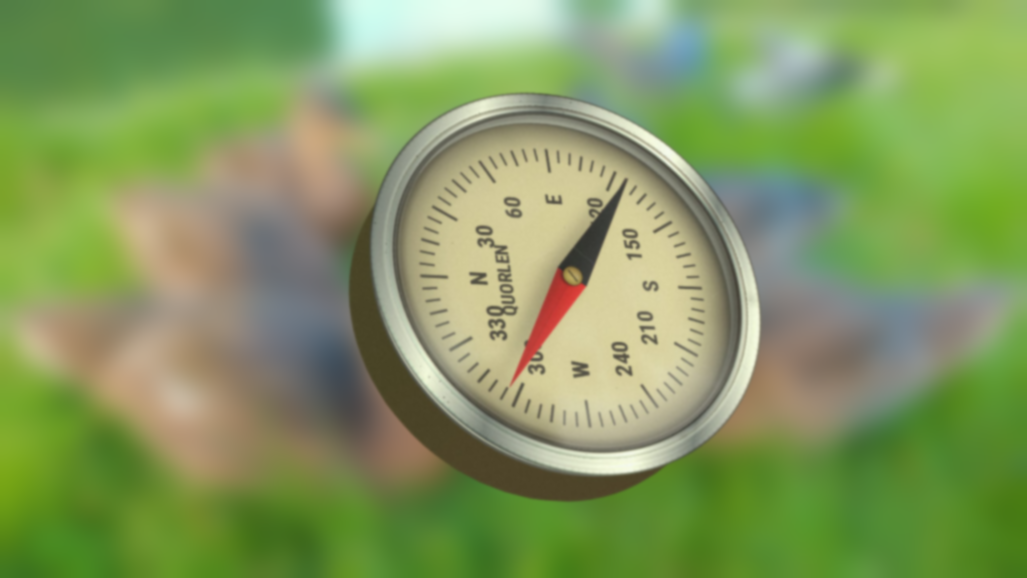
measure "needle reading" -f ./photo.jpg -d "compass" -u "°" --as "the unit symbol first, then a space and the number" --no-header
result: ° 305
